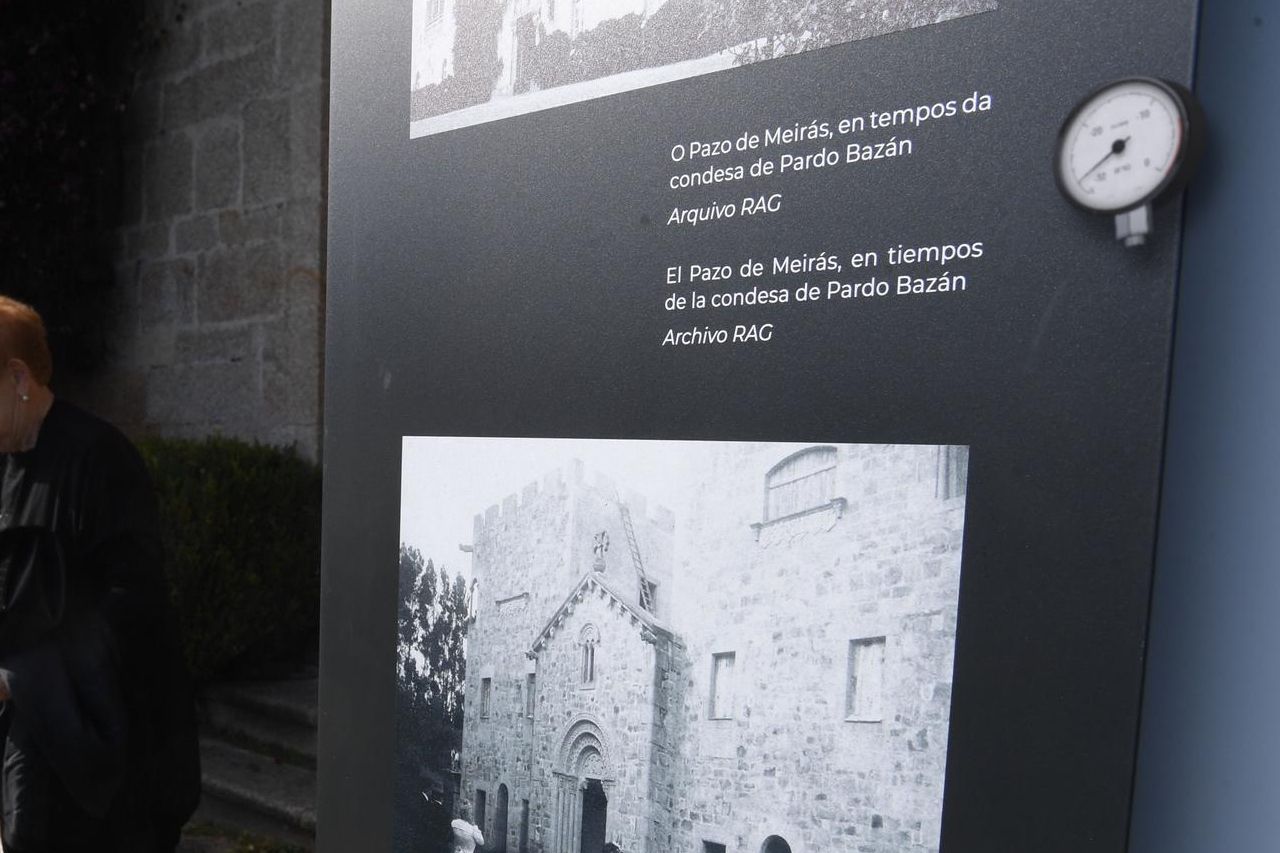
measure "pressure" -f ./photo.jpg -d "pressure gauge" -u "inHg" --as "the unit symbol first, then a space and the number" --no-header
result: inHg -28
